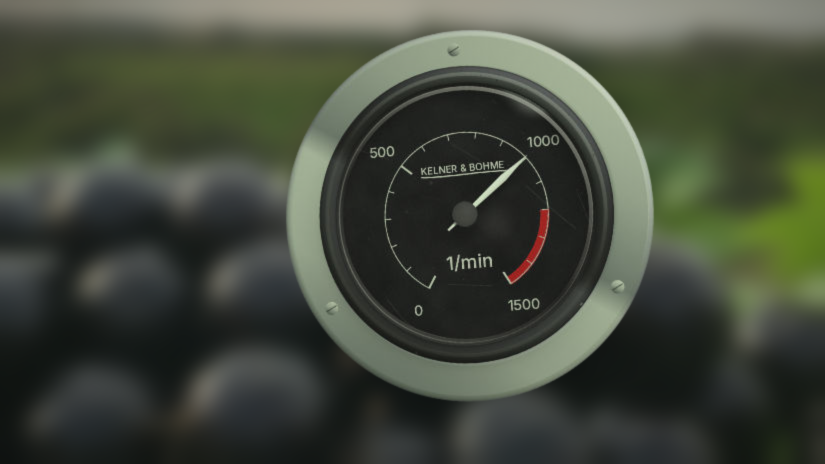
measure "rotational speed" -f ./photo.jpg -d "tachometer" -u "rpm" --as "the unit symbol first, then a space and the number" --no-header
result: rpm 1000
